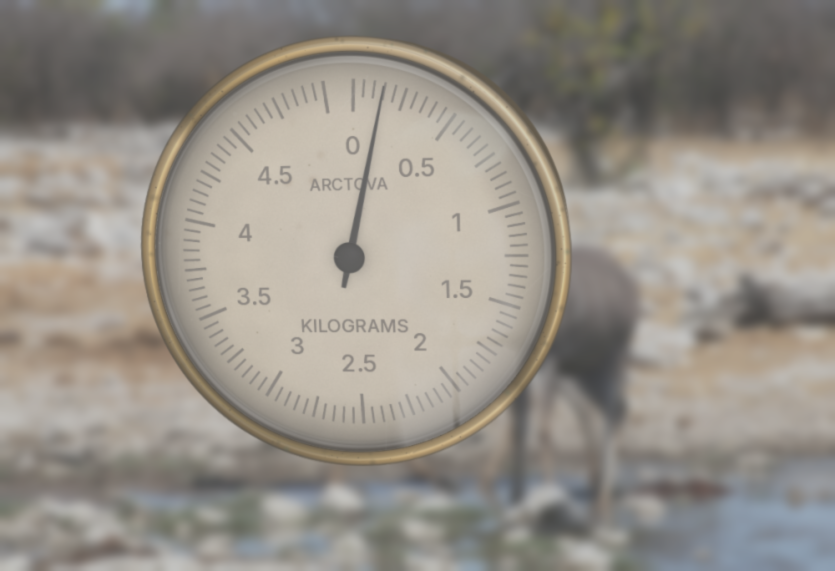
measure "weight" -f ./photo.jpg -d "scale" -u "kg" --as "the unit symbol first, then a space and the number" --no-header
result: kg 0.15
